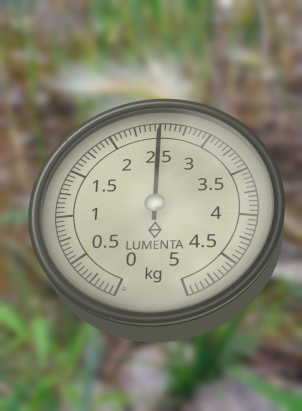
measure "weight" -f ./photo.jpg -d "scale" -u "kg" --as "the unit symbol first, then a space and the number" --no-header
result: kg 2.5
